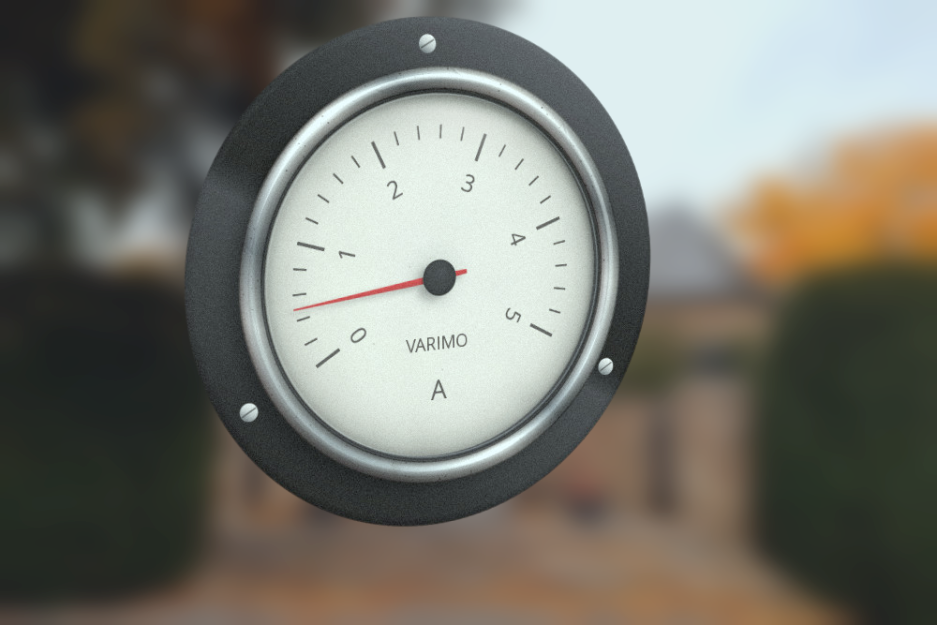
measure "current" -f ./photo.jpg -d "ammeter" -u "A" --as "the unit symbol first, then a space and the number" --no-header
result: A 0.5
